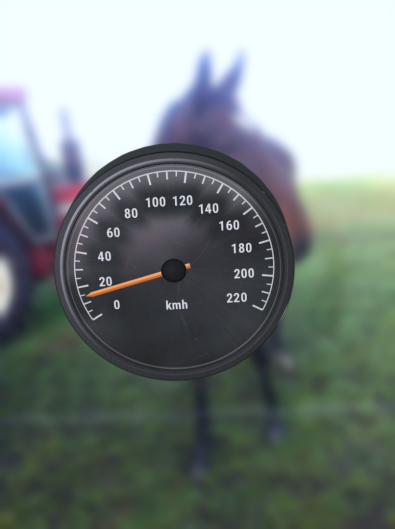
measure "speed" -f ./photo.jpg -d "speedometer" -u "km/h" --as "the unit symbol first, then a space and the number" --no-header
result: km/h 15
